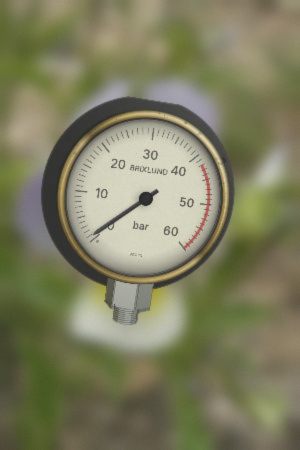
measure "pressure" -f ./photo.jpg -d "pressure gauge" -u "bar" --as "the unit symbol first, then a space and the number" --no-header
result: bar 1
